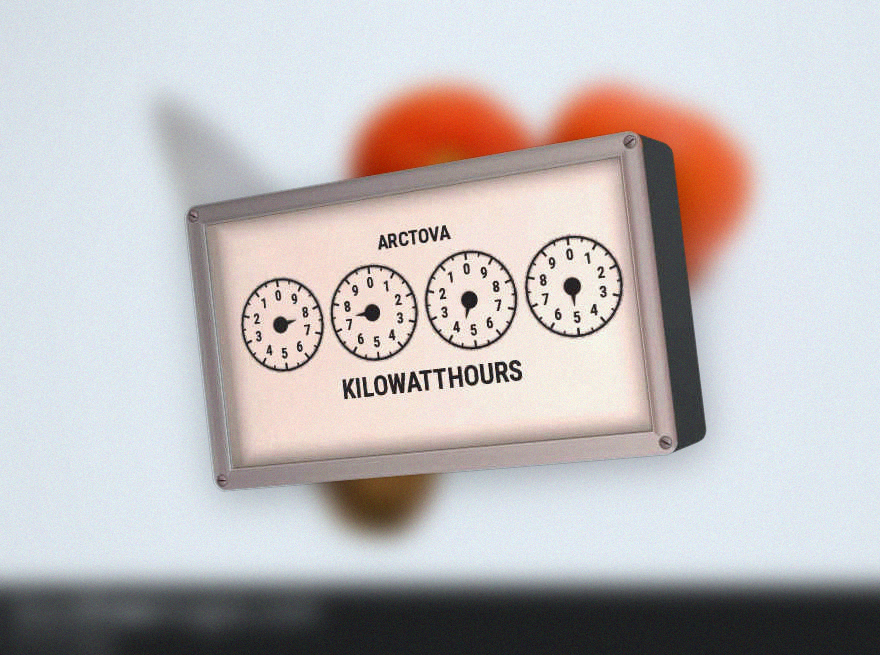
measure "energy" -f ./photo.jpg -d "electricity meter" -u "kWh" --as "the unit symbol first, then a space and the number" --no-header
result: kWh 7745
